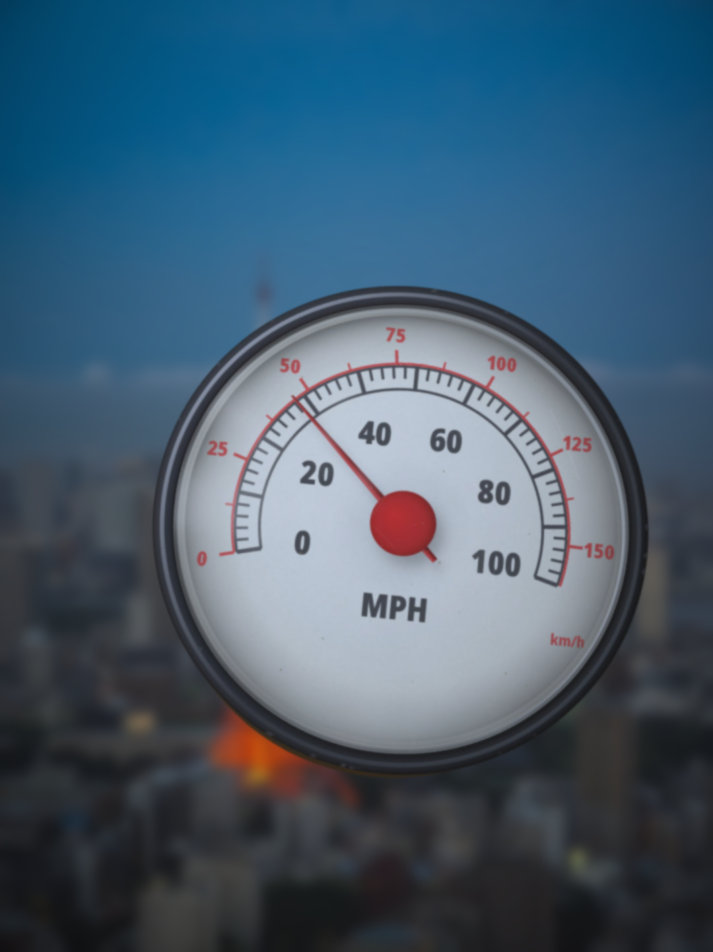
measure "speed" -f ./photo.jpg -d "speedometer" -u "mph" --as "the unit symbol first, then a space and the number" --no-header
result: mph 28
